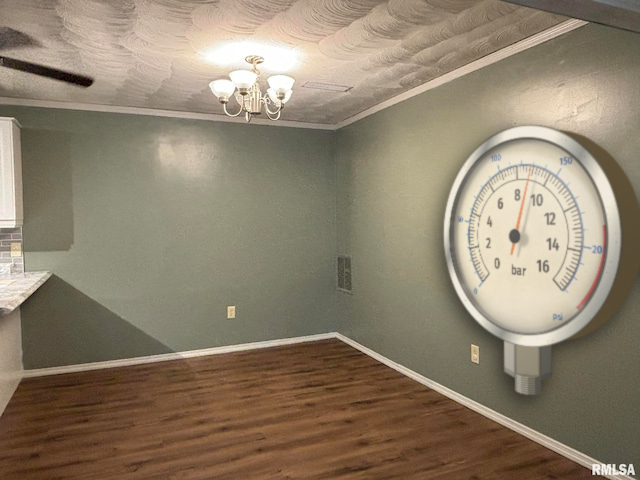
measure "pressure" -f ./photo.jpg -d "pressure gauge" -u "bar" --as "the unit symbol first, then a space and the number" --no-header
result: bar 9
